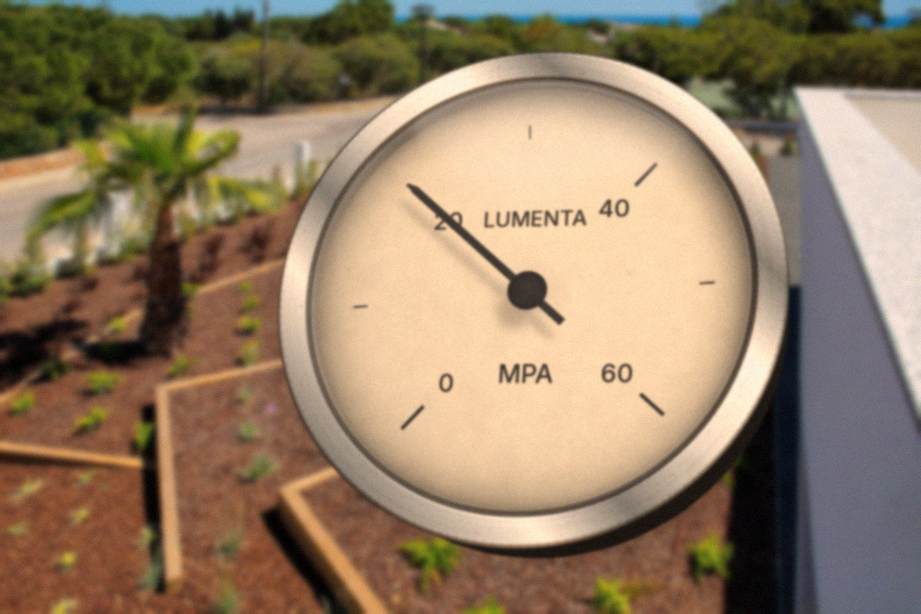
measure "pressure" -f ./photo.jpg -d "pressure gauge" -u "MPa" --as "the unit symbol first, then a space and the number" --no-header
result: MPa 20
